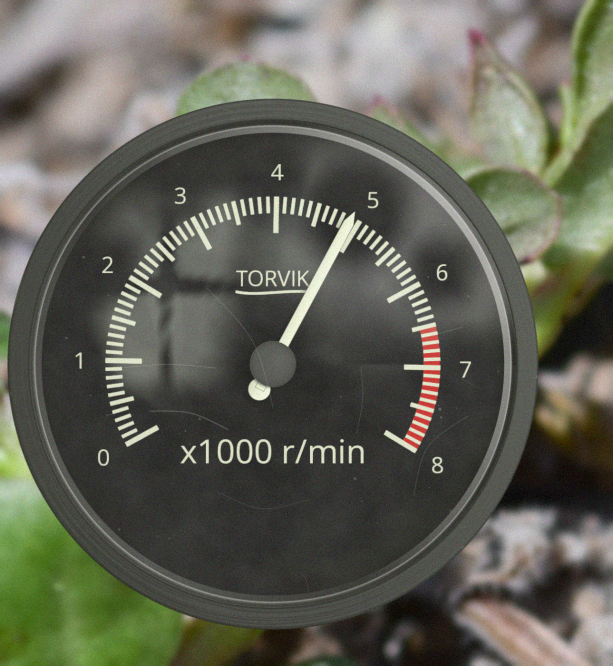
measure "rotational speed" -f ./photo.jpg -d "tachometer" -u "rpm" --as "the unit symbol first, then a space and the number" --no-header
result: rpm 4900
